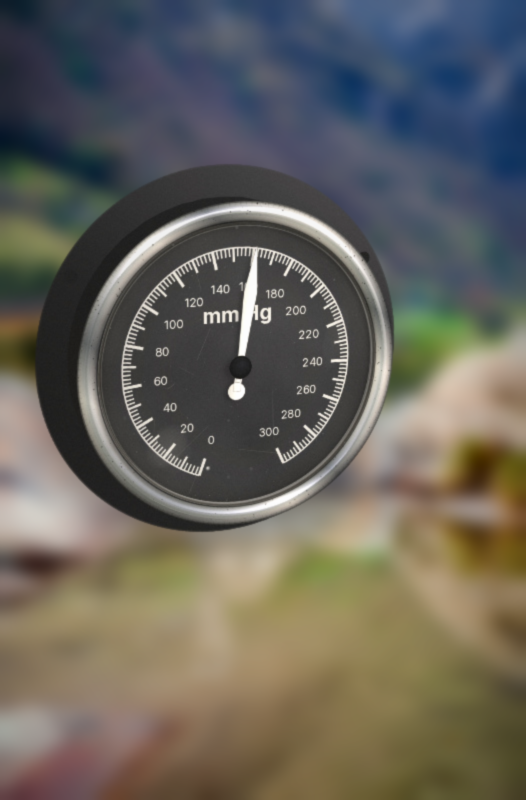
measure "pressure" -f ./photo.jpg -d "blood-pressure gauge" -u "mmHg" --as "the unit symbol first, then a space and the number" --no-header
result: mmHg 160
